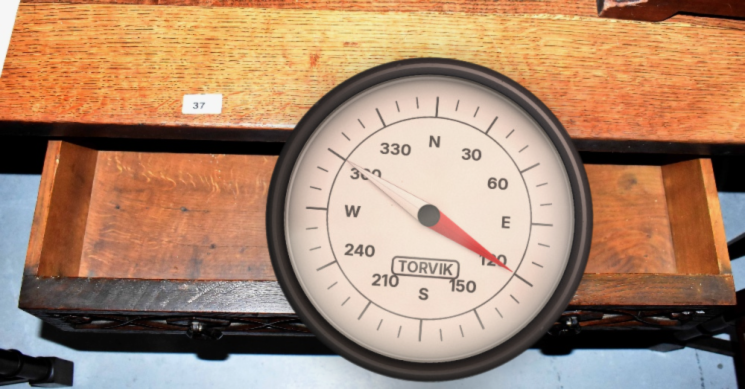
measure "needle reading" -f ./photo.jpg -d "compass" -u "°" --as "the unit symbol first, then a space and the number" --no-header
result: ° 120
